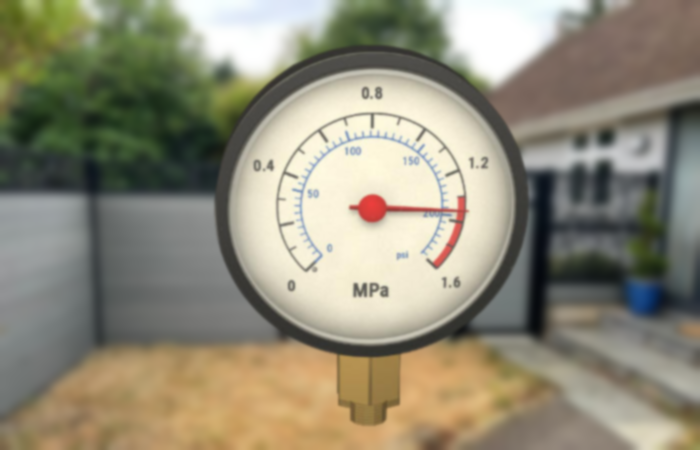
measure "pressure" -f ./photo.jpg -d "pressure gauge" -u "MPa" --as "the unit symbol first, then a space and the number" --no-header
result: MPa 1.35
